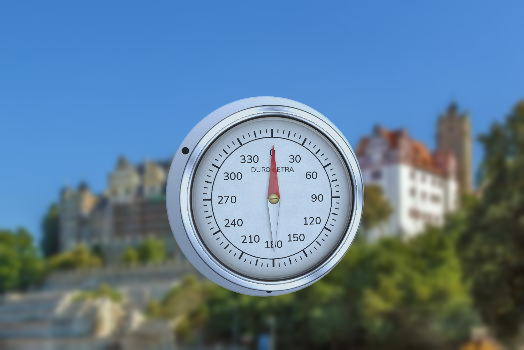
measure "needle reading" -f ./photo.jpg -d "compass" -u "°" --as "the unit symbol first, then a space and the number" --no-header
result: ° 0
